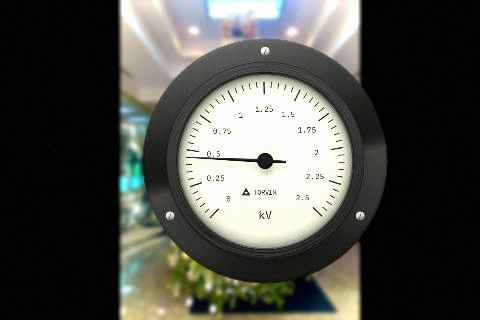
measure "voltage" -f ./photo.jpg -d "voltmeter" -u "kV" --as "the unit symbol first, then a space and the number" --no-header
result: kV 0.45
